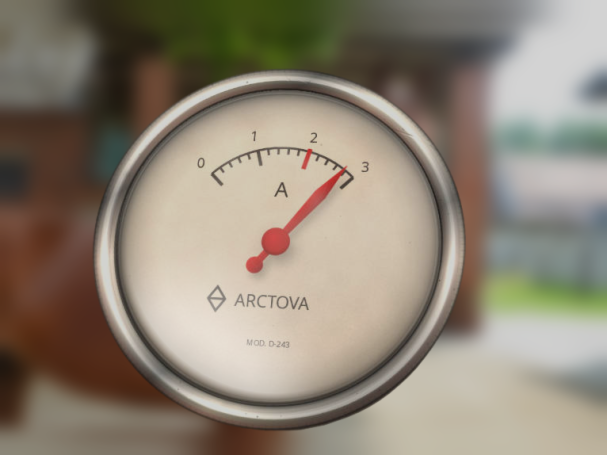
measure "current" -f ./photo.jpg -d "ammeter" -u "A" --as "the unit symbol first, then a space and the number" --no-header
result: A 2.8
